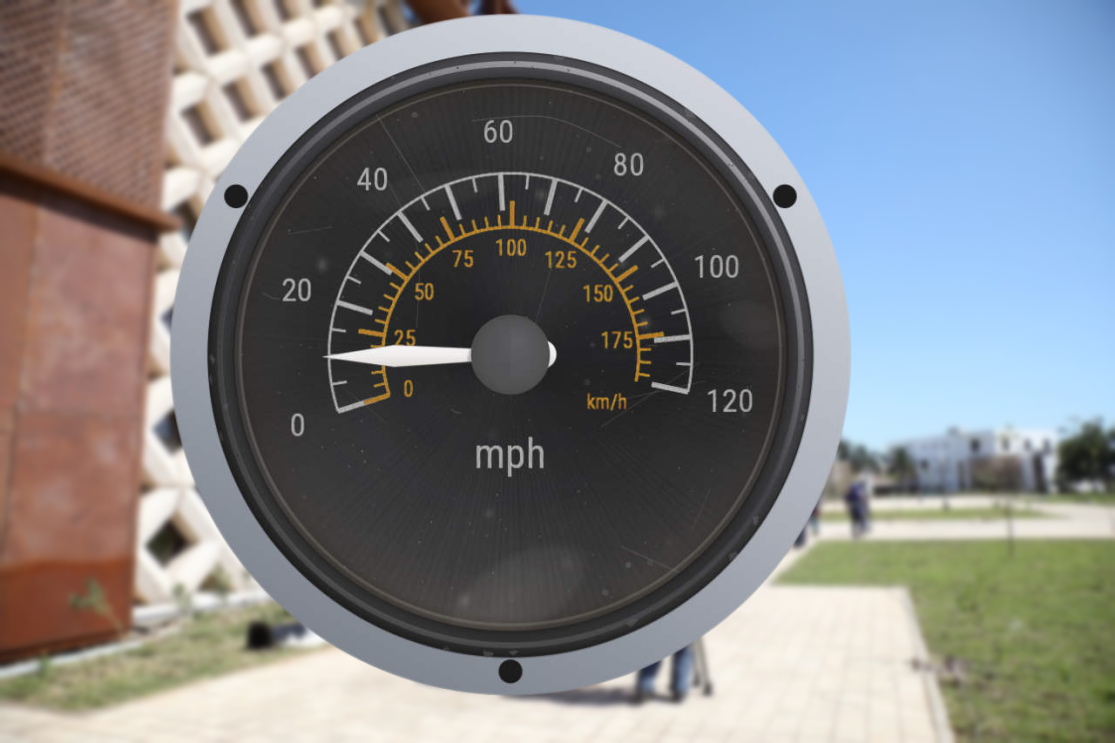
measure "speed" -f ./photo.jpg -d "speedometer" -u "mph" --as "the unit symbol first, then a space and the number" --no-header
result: mph 10
